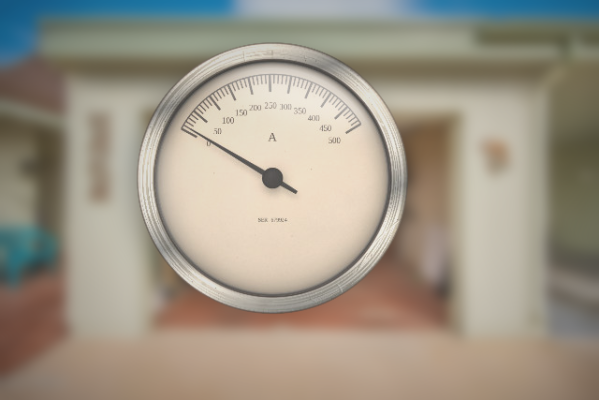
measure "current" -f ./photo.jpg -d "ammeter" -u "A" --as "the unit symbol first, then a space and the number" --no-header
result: A 10
